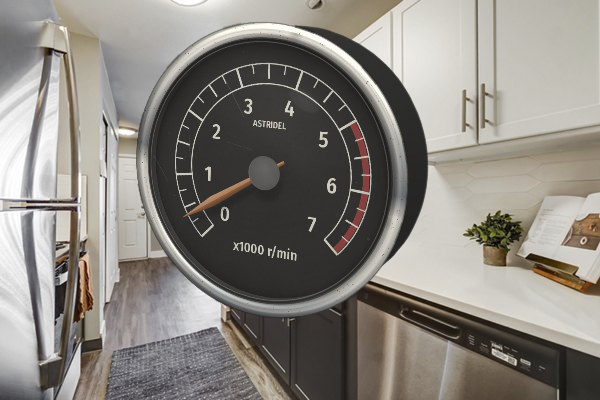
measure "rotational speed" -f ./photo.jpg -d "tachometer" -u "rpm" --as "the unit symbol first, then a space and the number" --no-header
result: rpm 375
